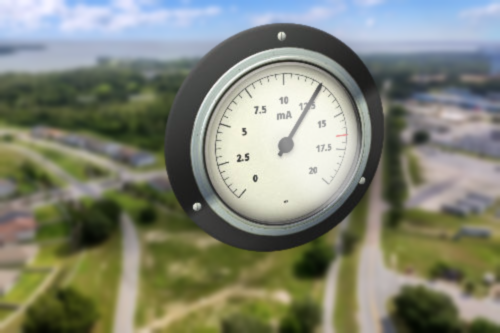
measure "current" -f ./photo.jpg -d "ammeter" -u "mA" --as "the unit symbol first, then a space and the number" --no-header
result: mA 12.5
